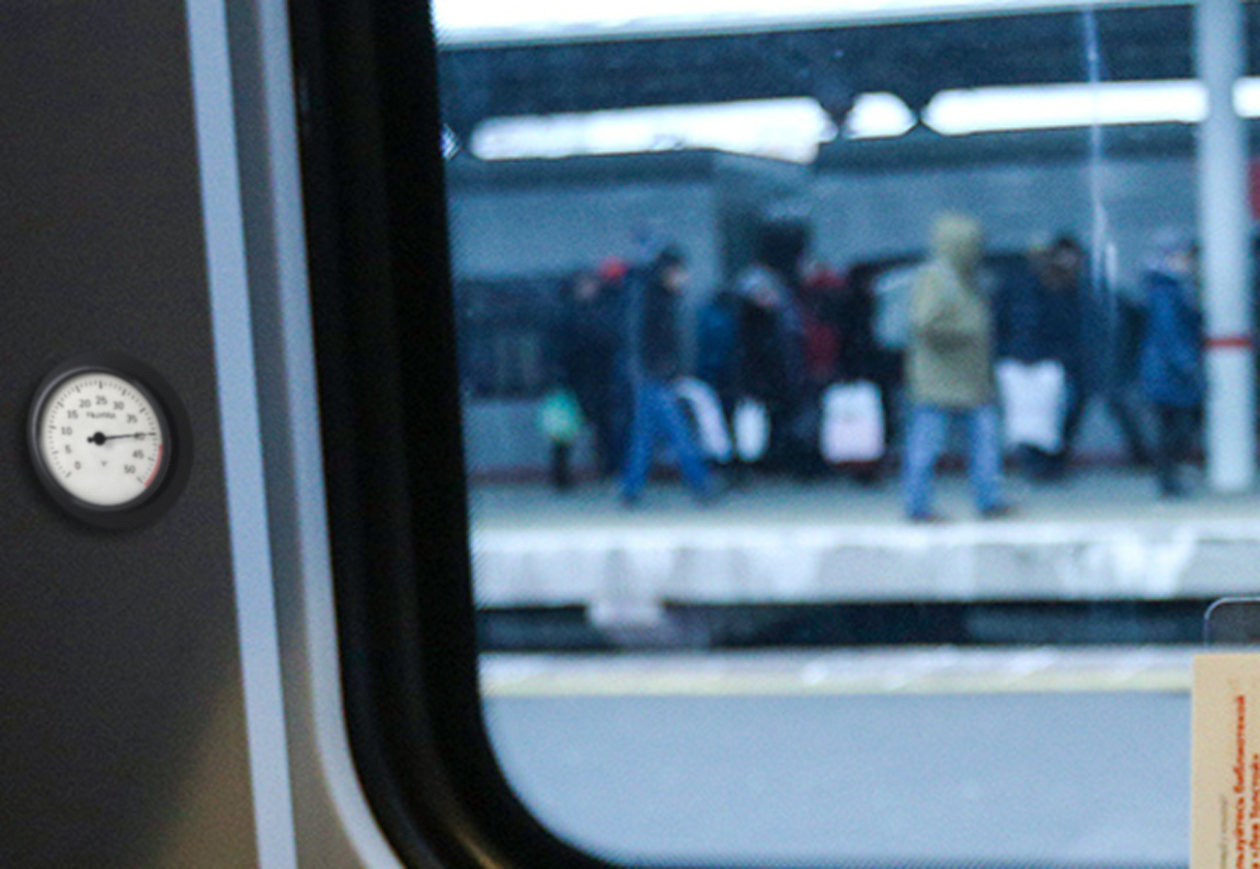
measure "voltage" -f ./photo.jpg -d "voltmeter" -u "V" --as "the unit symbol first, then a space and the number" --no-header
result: V 40
